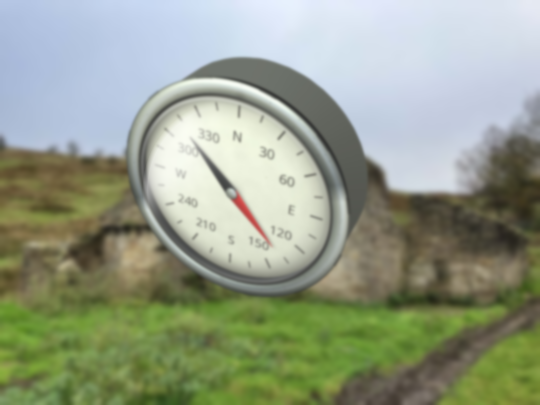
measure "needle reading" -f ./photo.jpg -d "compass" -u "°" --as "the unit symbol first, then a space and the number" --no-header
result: ° 135
